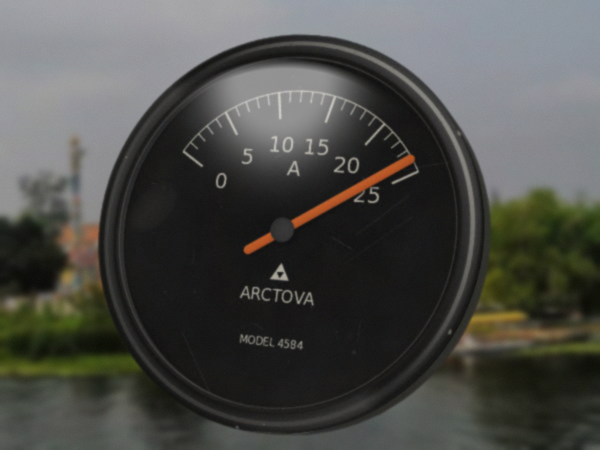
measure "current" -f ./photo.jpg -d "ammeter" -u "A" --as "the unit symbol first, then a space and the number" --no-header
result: A 24
